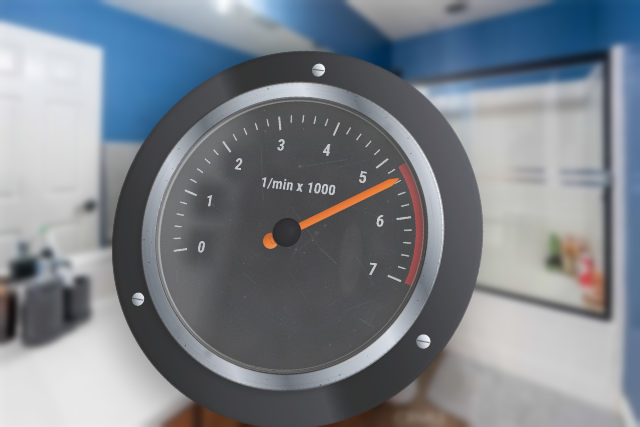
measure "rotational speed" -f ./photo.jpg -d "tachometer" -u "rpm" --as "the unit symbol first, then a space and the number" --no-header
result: rpm 5400
